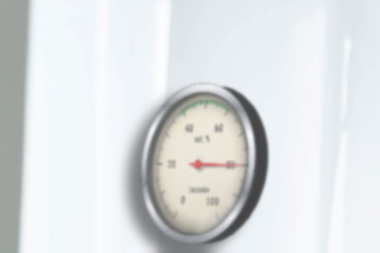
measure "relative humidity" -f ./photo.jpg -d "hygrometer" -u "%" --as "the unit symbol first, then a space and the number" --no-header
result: % 80
